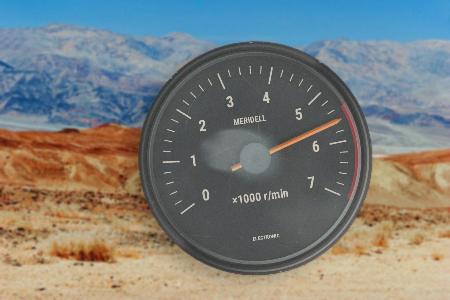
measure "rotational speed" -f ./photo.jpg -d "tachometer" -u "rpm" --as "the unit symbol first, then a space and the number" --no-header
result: rpm 5600
